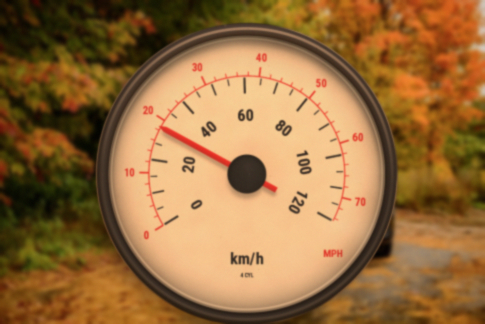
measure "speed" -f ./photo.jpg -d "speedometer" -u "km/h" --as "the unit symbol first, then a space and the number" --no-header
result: km/h 30
